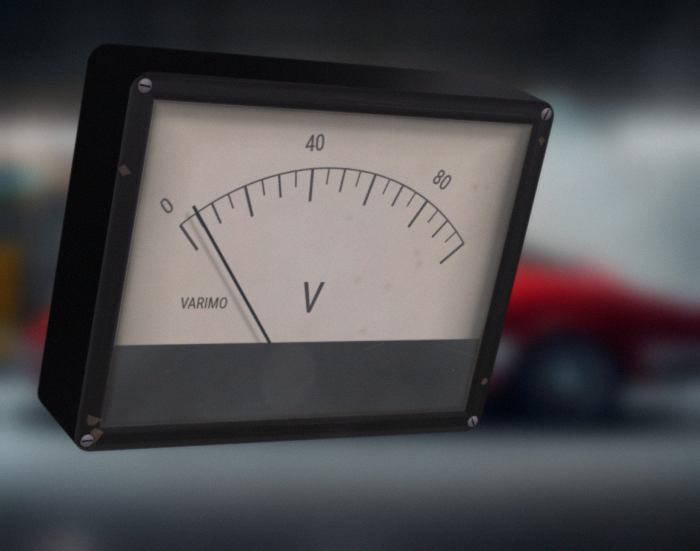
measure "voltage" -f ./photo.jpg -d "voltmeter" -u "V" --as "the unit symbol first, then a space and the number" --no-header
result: V 5
